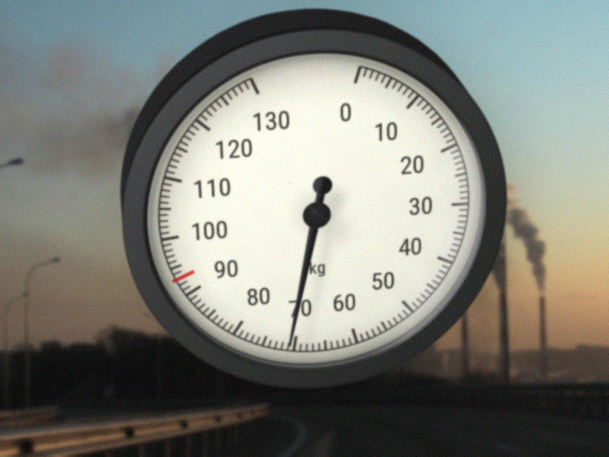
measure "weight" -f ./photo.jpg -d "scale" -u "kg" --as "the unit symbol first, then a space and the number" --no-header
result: kg 71
